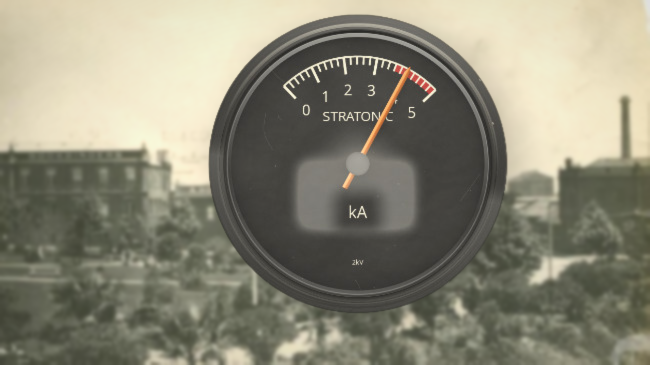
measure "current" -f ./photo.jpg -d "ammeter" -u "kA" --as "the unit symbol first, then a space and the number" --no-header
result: kA 4
